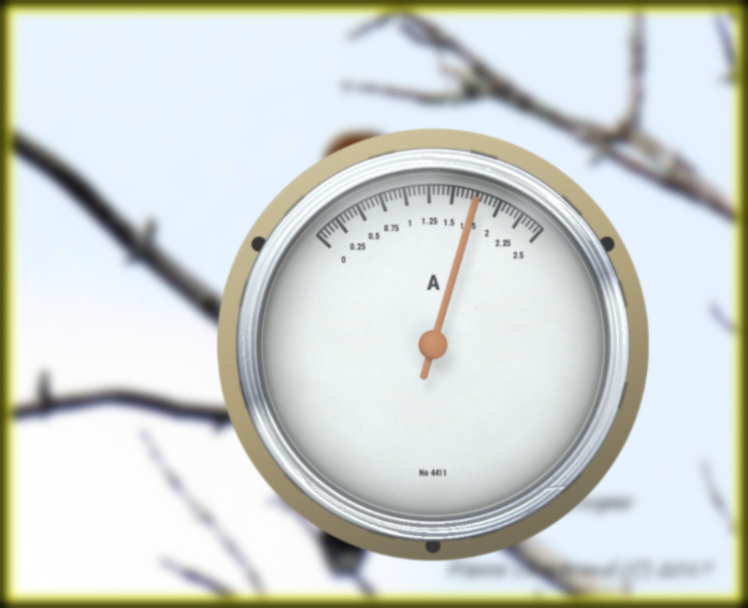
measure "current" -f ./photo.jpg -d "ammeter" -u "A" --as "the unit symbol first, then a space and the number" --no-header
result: A 1.75
